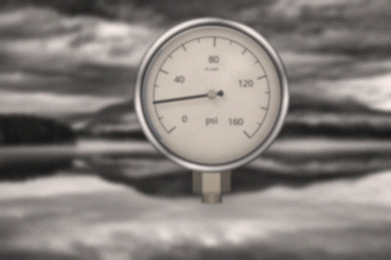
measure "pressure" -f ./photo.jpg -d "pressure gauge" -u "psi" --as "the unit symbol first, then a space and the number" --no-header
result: psi 20
